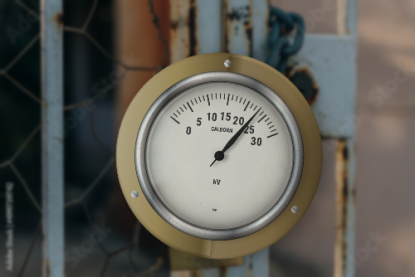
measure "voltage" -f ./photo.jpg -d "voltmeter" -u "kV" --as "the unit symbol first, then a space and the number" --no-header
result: kV 23
